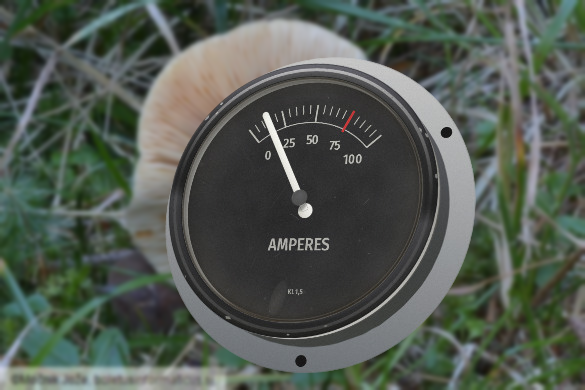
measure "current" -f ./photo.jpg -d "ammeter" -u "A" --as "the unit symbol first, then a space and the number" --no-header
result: A 15
